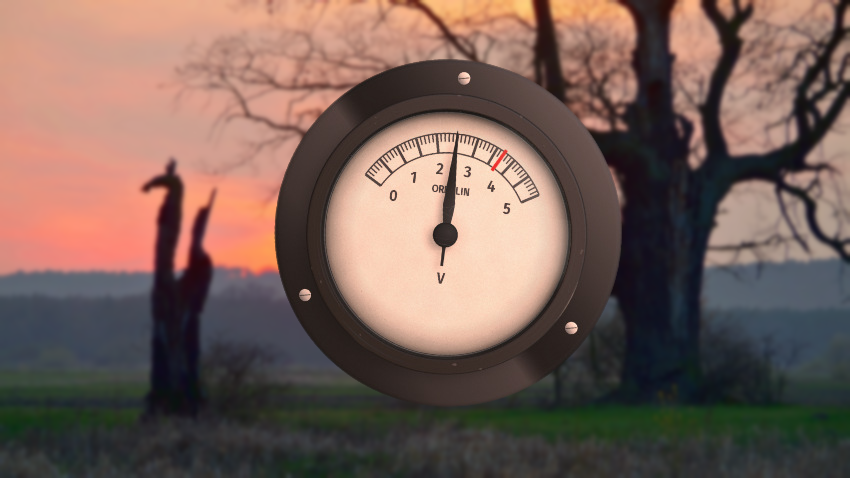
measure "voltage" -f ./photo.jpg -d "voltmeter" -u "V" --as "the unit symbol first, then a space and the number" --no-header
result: V 2.5
